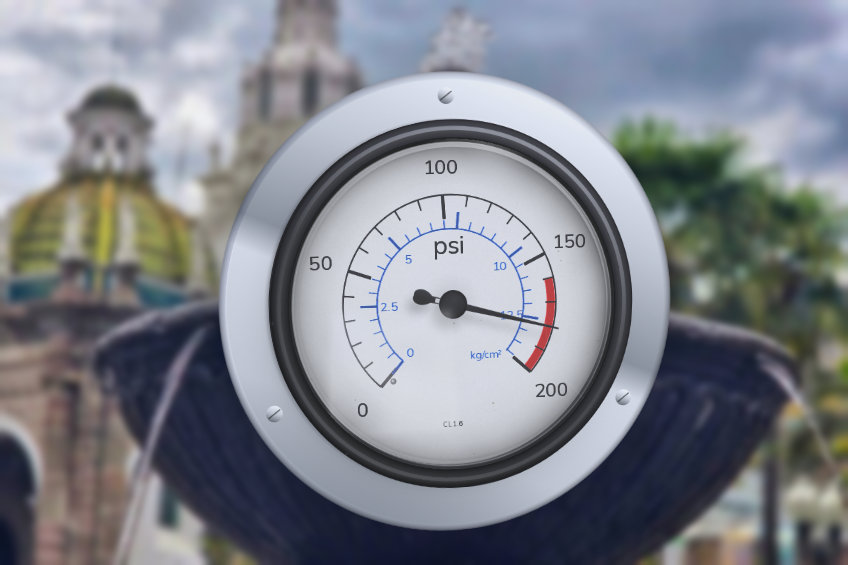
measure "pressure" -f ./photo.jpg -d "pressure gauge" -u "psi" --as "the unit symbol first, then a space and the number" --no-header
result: psi 180
